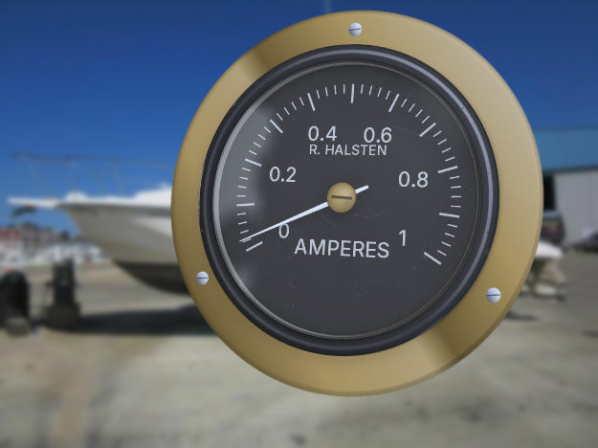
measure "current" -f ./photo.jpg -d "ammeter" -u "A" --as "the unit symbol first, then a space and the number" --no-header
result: A 0.02
